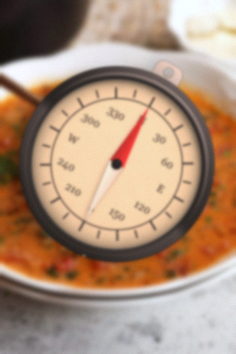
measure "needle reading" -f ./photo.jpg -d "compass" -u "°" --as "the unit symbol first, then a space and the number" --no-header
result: ° 0
